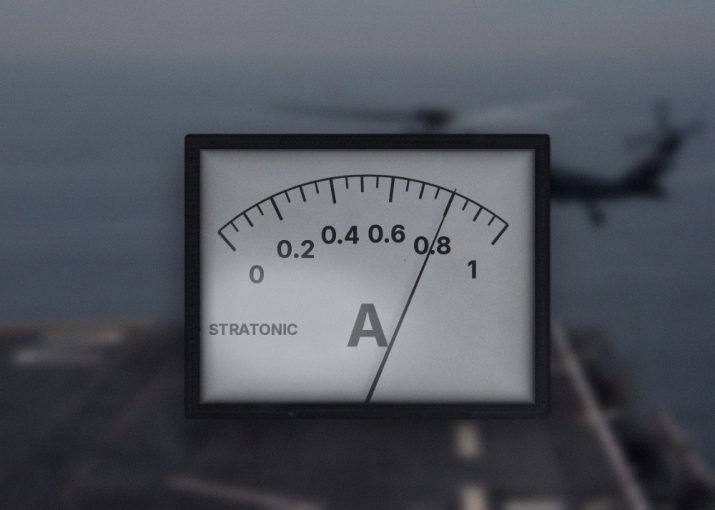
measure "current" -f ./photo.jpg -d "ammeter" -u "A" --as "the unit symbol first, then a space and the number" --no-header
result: A 0.8
